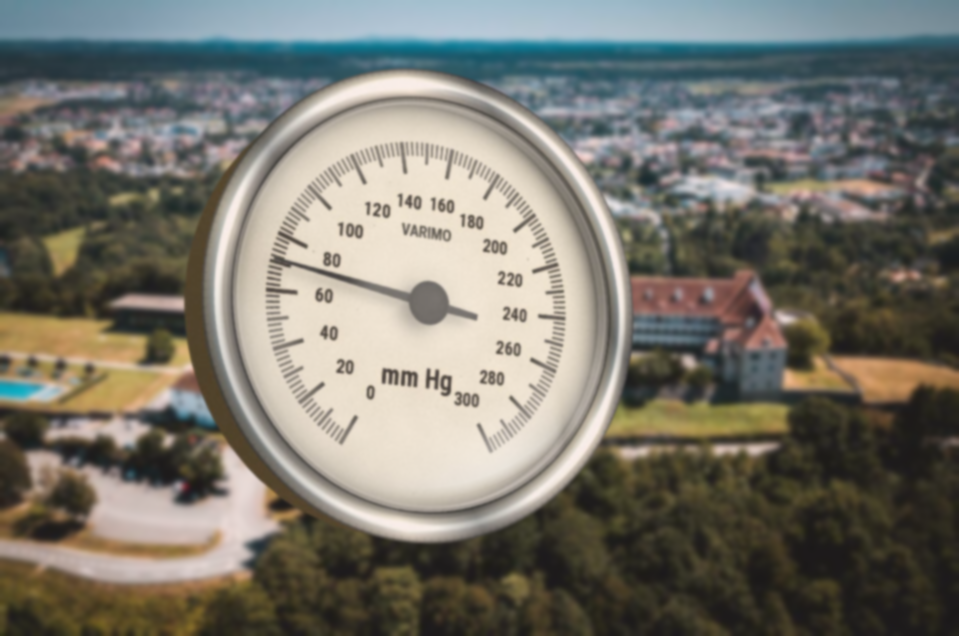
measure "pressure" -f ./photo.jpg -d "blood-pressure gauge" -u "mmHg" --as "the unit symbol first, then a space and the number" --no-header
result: mmHg 70
